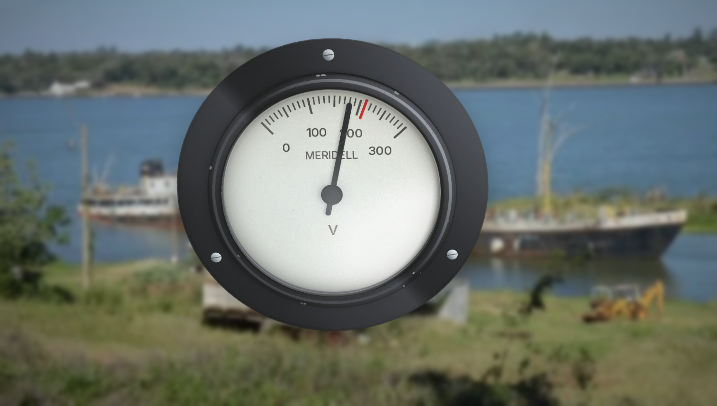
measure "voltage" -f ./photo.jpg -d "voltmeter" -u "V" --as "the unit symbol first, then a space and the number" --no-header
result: V 180
